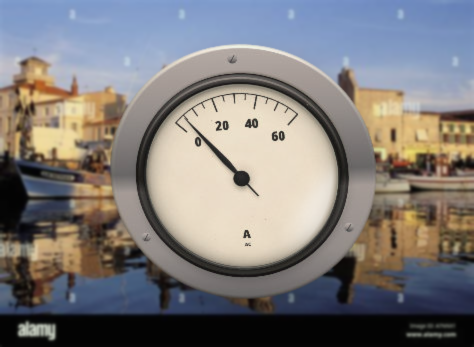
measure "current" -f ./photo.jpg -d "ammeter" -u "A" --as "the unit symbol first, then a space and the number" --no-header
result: A 5
